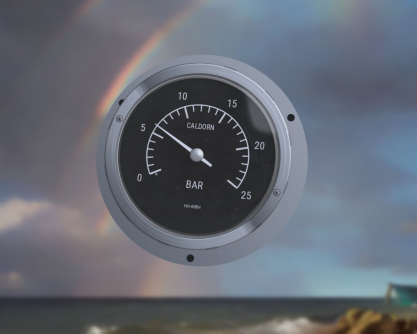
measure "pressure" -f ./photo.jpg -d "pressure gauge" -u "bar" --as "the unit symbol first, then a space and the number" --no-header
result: bar 6
